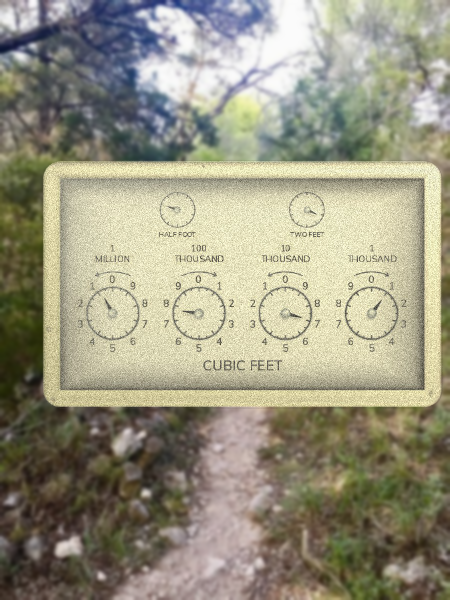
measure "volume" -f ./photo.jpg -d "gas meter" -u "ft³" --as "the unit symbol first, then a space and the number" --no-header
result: ft³ 77100
